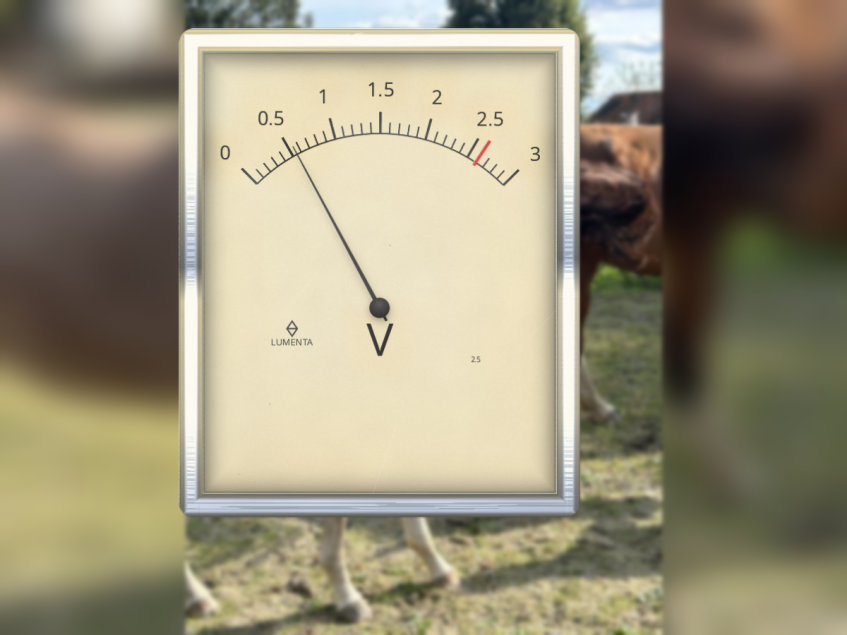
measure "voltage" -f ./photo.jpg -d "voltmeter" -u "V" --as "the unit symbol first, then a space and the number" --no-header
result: V 0.55
